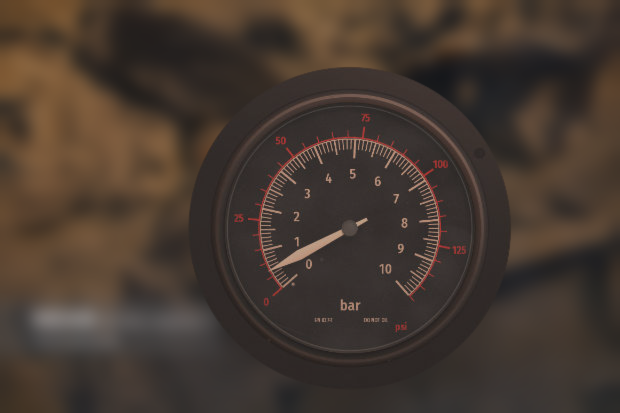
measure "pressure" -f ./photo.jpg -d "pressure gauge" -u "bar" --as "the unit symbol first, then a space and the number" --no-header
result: bar 0.5
